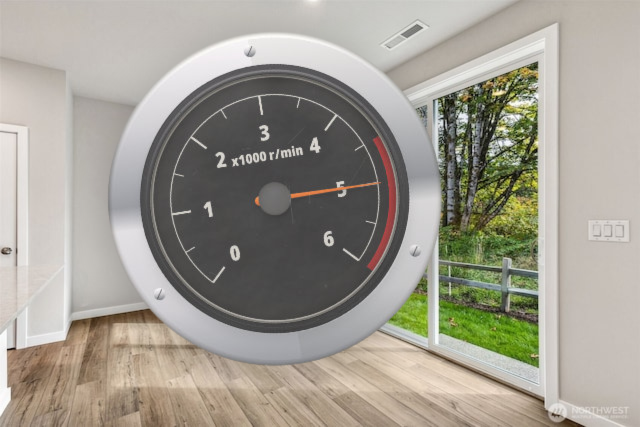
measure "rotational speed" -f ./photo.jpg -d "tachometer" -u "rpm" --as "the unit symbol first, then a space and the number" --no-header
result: rpm 5000
